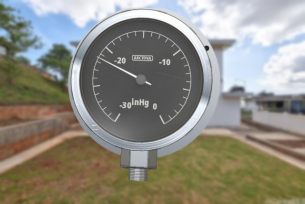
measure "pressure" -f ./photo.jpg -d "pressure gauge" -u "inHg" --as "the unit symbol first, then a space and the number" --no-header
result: inHg -21.5
